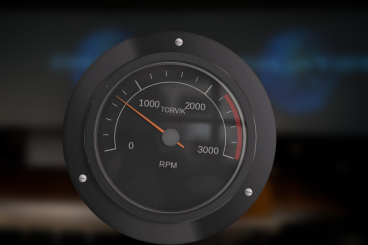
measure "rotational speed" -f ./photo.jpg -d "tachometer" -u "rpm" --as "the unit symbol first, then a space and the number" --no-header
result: rpm 700
